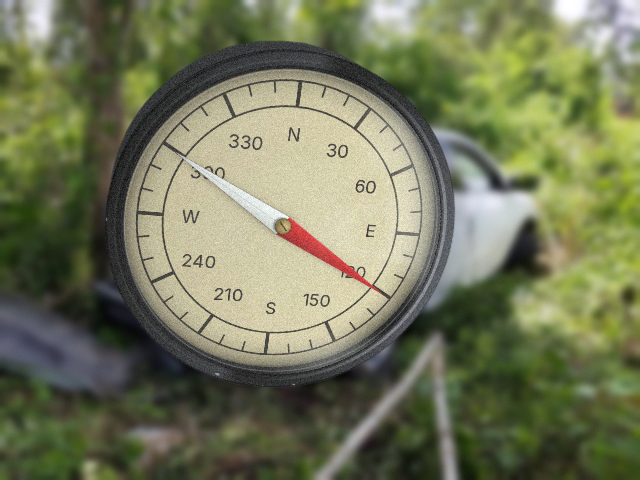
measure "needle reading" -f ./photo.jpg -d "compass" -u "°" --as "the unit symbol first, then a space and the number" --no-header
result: ° 120
